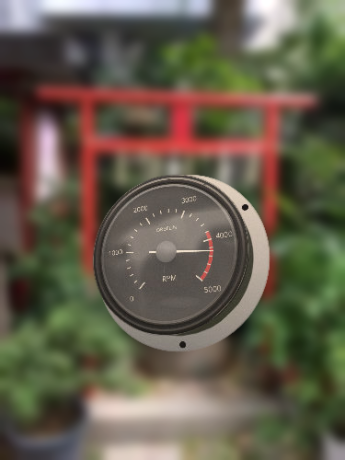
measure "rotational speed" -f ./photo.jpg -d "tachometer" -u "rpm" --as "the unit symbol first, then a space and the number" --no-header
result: rpm 4300
